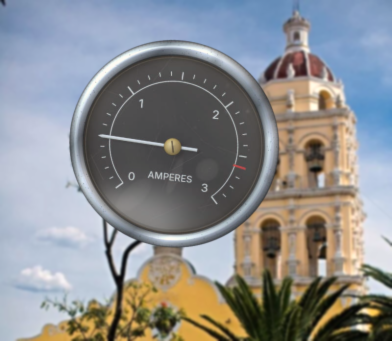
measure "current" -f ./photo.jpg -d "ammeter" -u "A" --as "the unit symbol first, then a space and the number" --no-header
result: A 0.5
